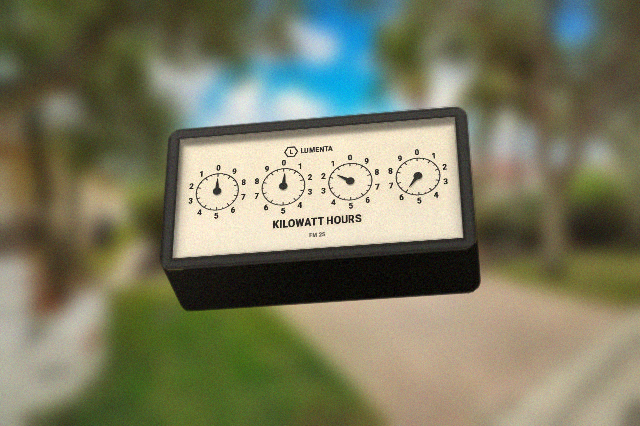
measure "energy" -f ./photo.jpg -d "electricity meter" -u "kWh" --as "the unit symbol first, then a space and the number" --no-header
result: kWh 16
